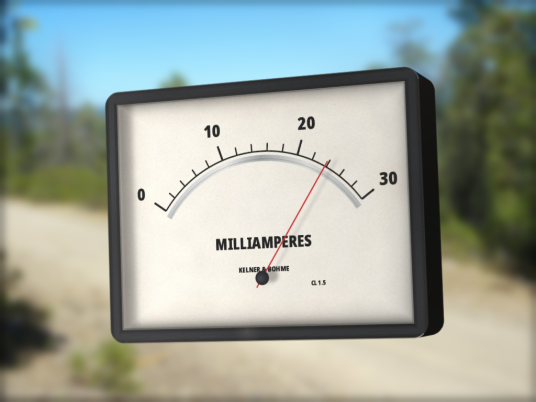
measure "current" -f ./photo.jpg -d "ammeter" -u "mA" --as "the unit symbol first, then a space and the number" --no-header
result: mA 24
